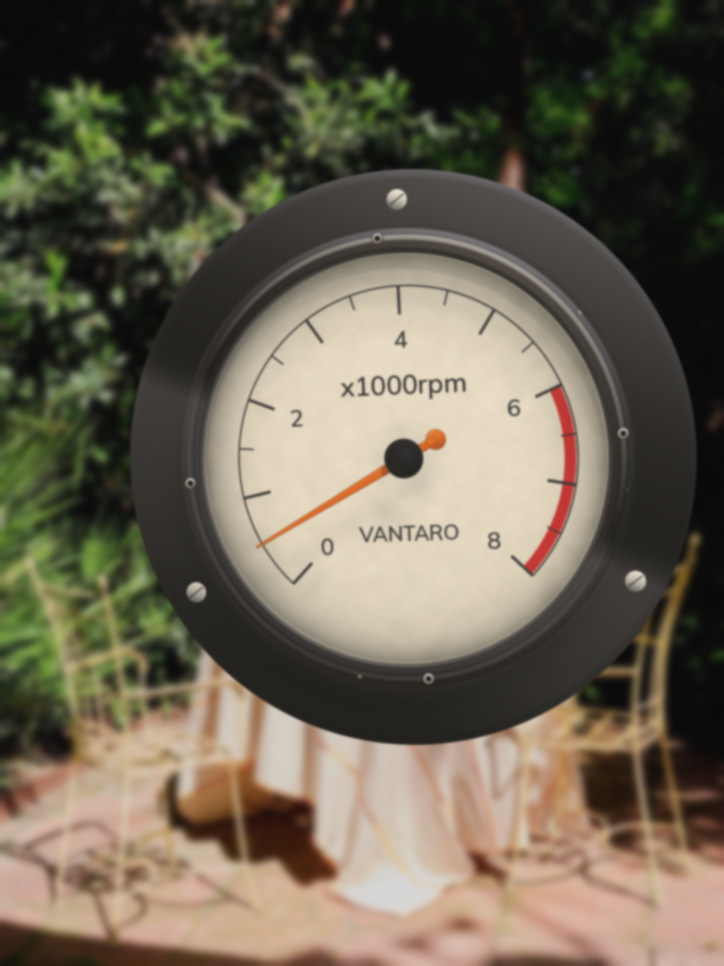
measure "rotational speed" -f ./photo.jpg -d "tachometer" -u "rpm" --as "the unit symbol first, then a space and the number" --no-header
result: rpm 500
